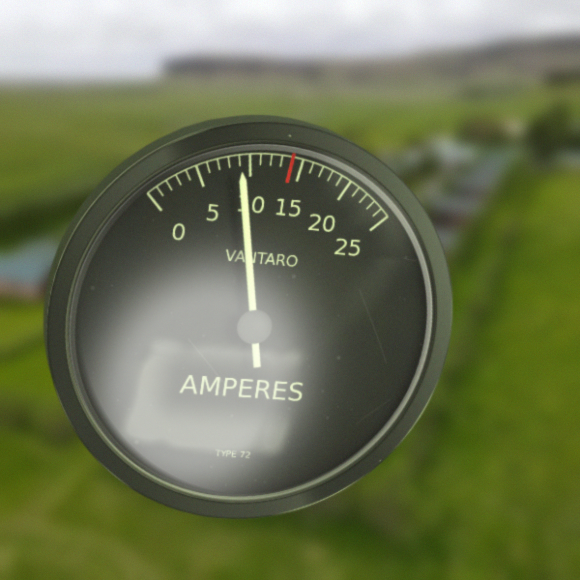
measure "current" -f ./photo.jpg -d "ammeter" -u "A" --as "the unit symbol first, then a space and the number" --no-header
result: A 9
